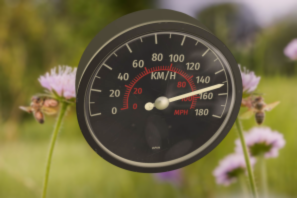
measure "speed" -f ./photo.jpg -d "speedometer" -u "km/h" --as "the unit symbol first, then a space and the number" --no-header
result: km/h 150
